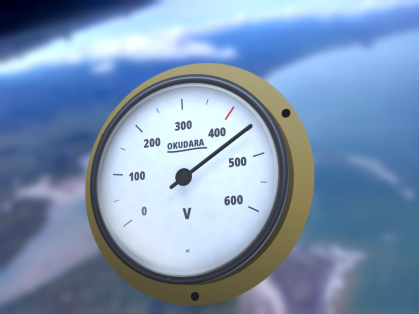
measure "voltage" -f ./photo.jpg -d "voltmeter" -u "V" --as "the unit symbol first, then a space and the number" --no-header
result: V 450
